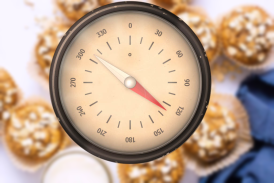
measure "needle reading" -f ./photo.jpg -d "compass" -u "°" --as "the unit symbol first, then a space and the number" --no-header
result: ° 127.5
